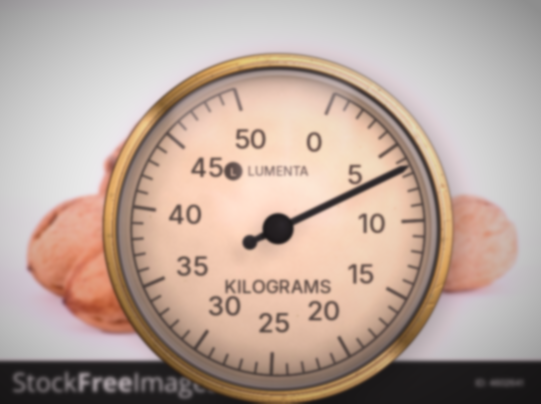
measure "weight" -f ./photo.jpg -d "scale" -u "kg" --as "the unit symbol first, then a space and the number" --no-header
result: kg 6.5
